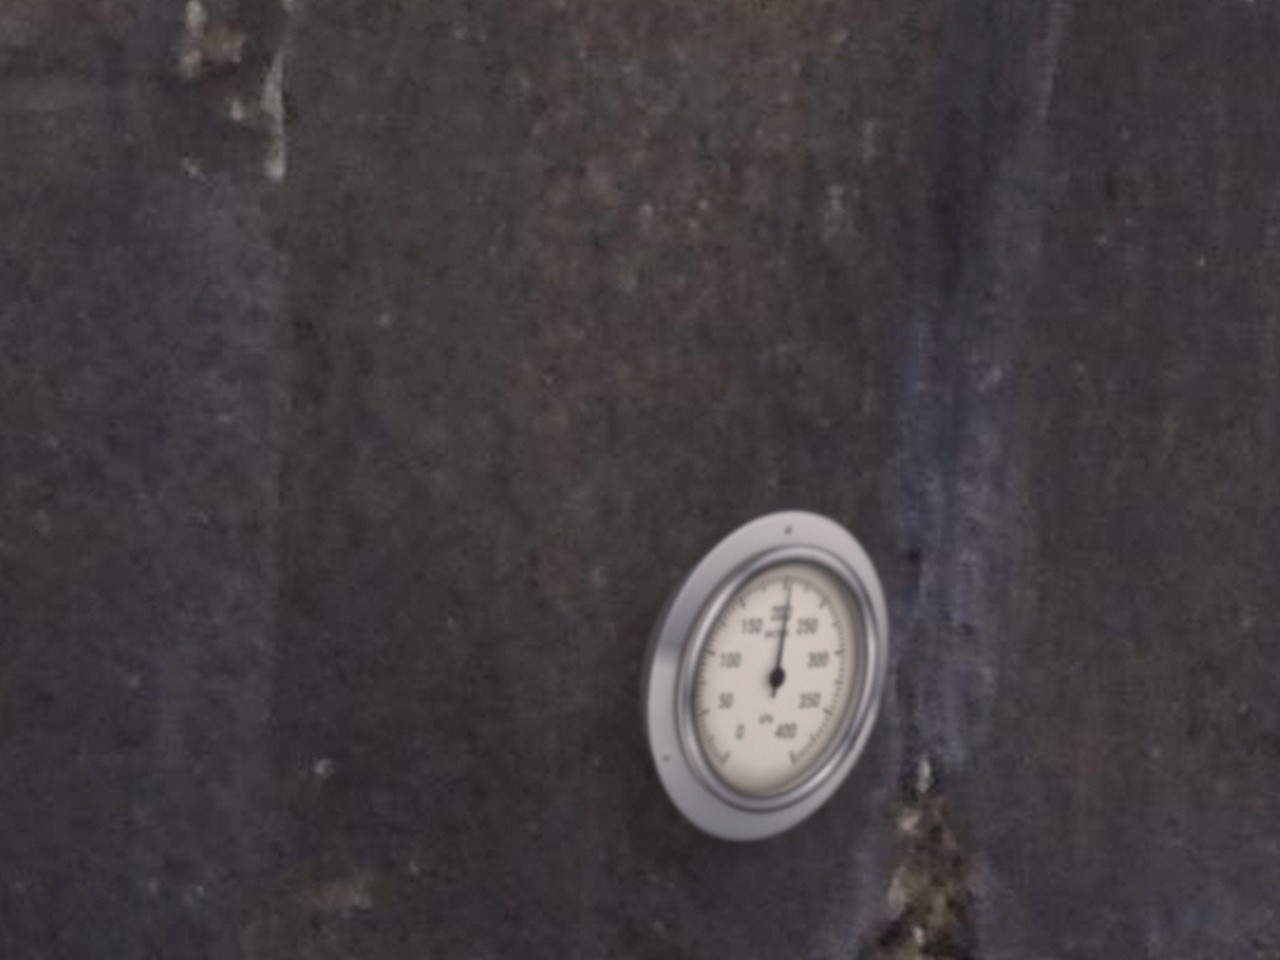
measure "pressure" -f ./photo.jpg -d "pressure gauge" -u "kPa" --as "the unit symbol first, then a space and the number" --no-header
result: kPa 200
